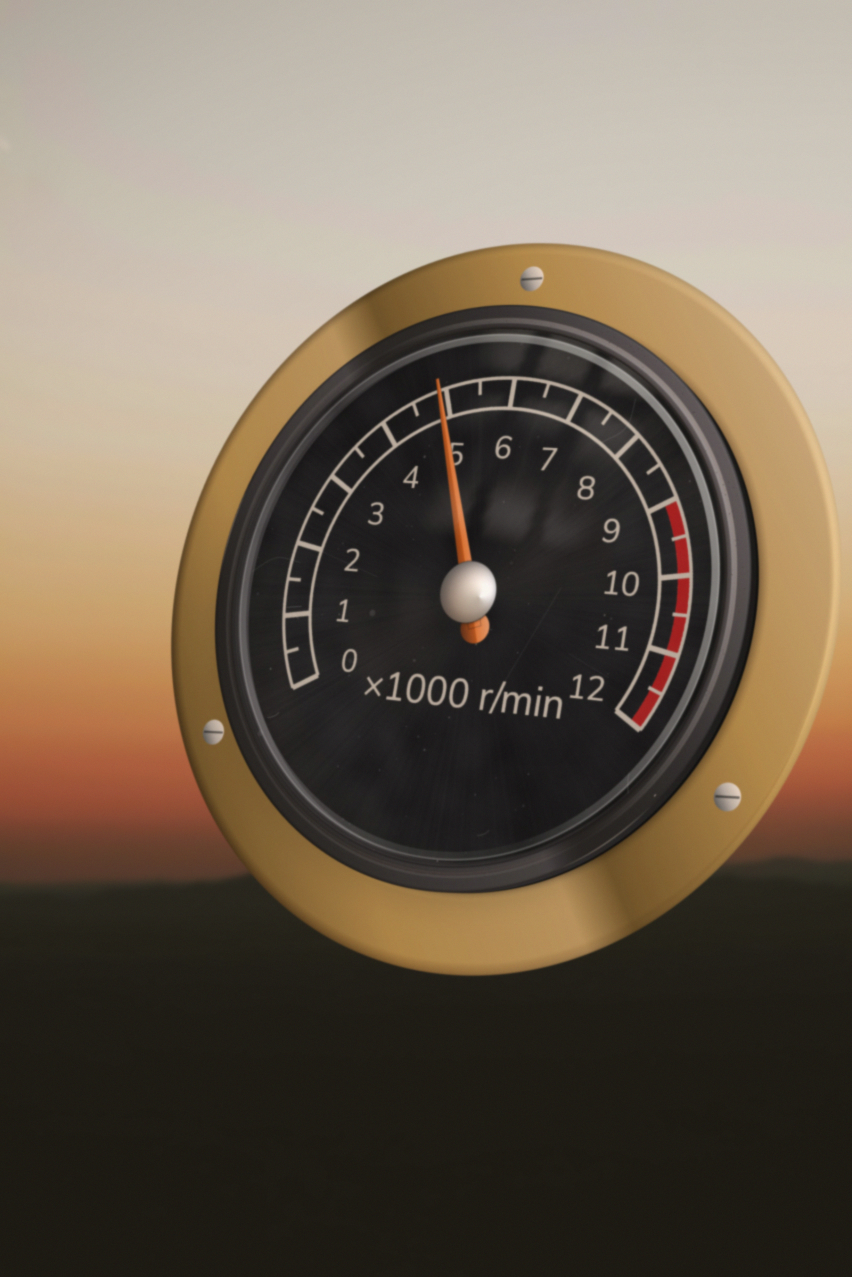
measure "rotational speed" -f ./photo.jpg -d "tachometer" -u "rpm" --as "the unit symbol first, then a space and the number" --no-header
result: rpm 5000
